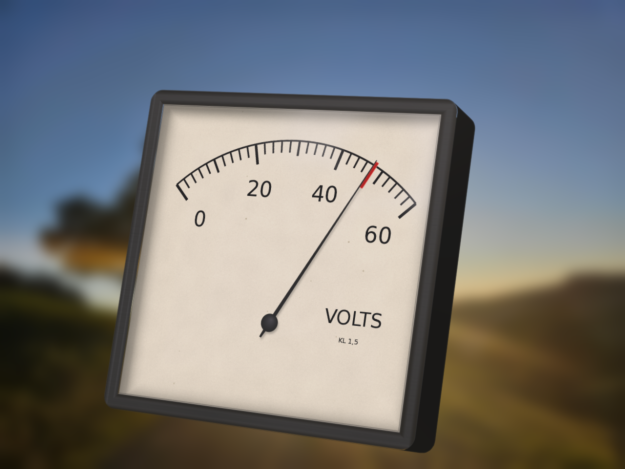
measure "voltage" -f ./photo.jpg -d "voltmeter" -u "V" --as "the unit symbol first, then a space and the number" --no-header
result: V 48
